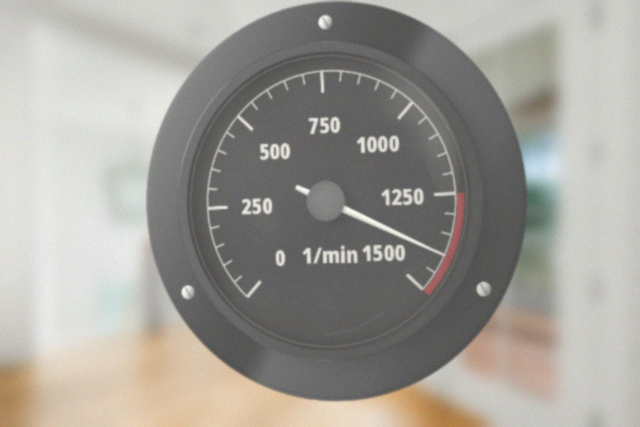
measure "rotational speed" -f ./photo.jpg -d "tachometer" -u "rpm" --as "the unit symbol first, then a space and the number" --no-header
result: rpm 1400
